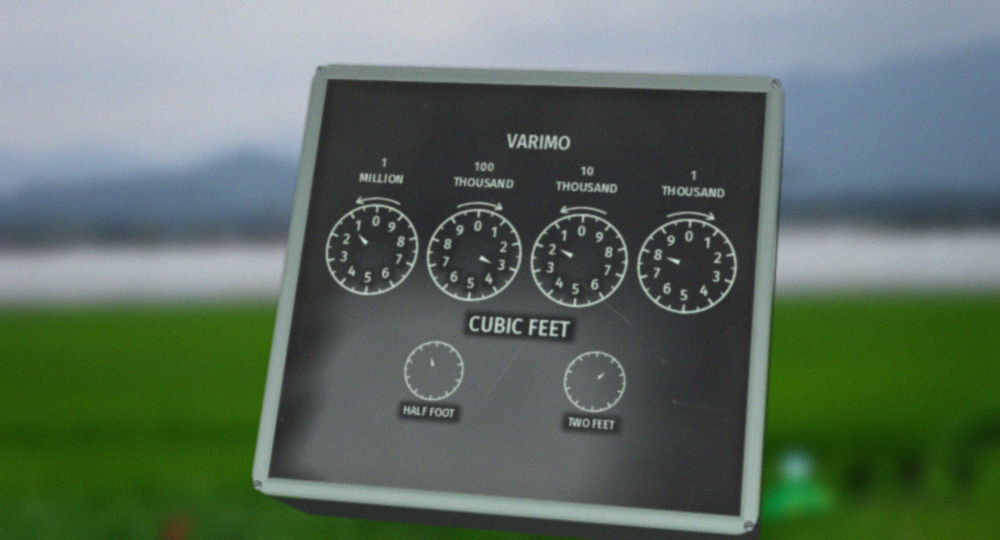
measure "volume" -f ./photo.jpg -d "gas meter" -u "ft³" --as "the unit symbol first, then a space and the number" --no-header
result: ft³ 131800
